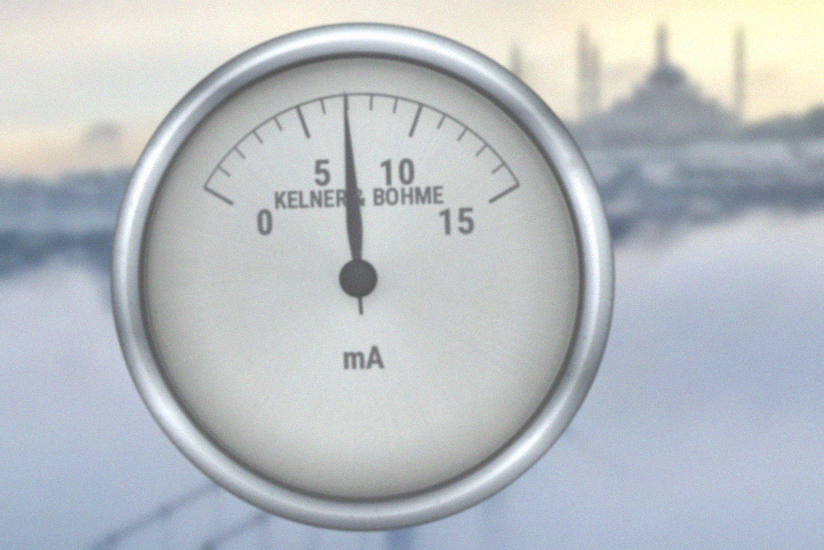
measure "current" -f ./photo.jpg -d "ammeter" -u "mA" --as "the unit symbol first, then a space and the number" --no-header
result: mA 7
